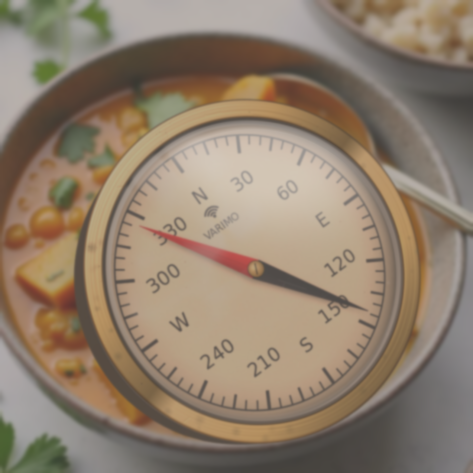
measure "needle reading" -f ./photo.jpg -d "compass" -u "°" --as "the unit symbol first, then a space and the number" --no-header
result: ° 325
